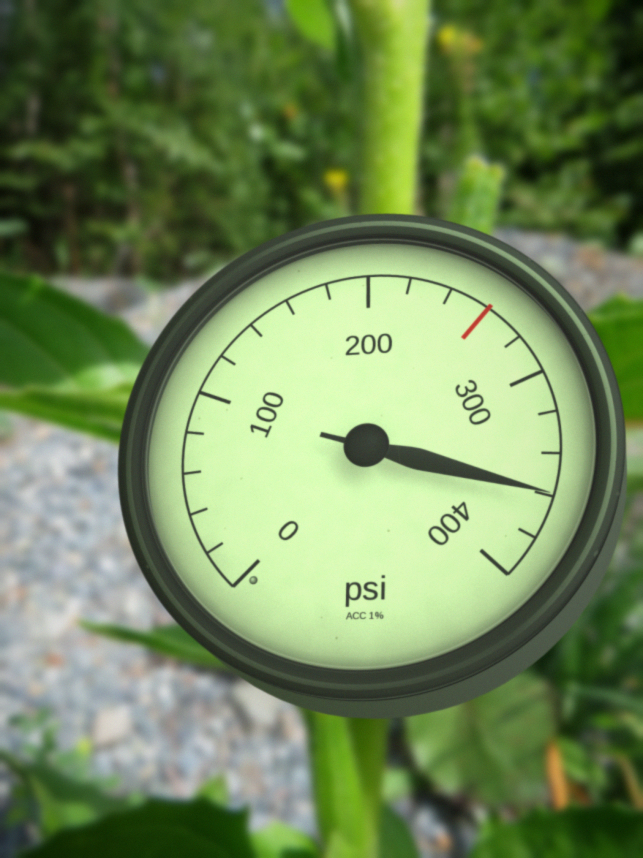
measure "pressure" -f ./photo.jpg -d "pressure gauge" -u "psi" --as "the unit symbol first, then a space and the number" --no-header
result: psi 360
